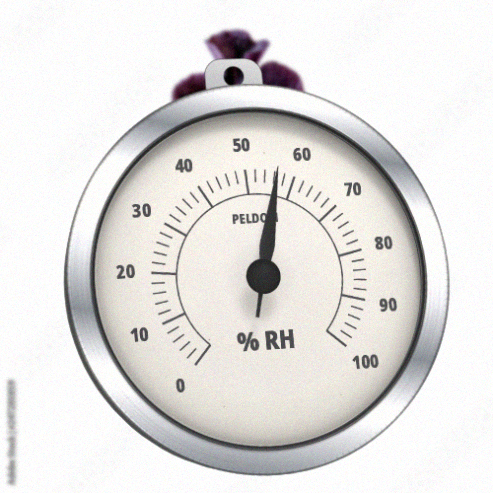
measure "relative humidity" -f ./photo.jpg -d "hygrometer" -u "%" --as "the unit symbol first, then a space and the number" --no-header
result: % 56
